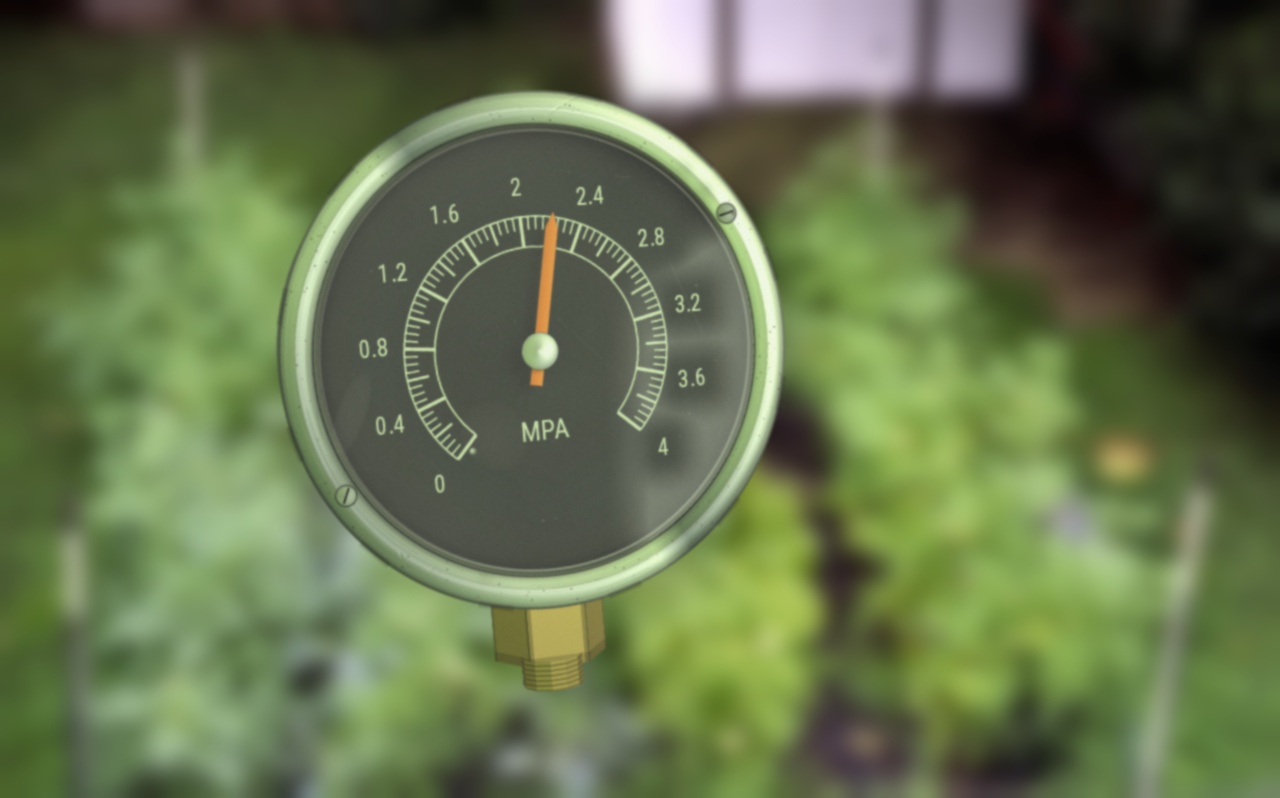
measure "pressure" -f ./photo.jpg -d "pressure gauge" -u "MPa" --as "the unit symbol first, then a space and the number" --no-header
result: MPa 2.2
